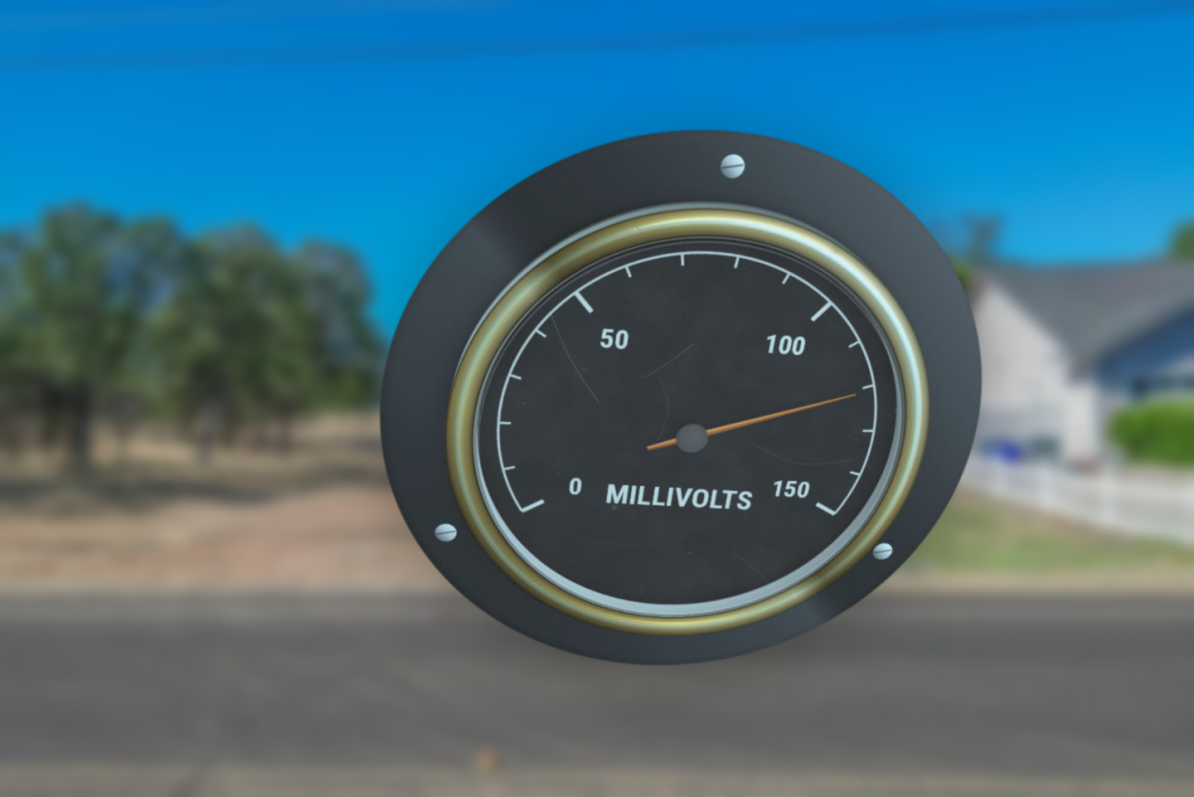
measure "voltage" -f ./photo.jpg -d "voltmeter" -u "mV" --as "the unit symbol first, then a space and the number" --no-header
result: mV 120
